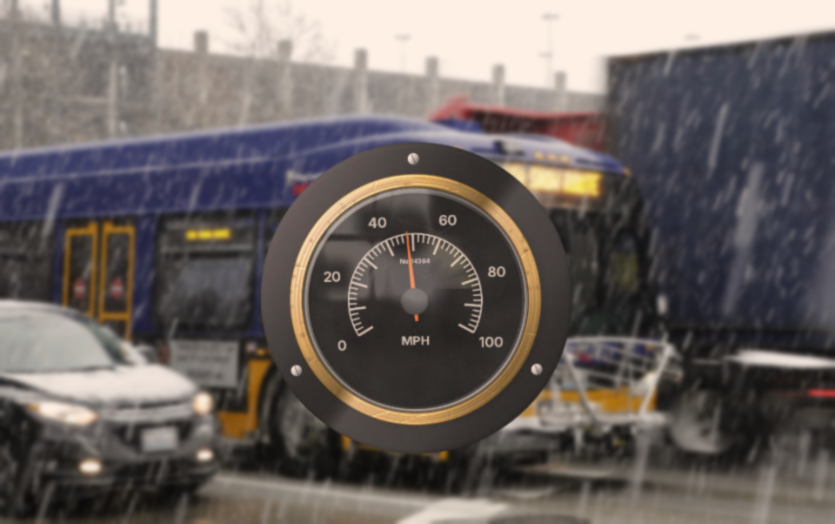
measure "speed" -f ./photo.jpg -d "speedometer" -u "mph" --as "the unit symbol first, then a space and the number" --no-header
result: mph 48
